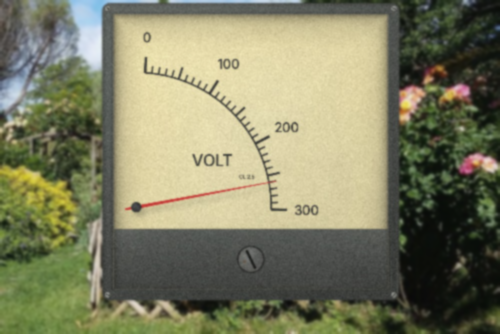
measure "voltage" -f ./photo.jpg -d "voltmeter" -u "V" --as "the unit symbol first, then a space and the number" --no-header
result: V 260
